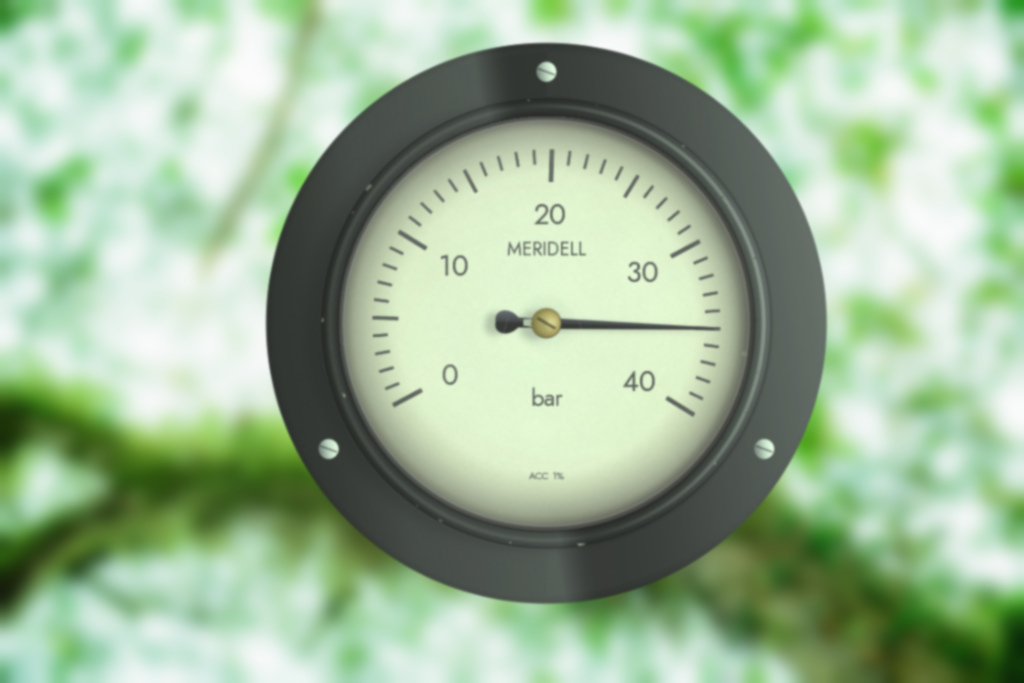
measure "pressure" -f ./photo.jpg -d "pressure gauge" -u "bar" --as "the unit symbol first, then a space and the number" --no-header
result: bar 35
